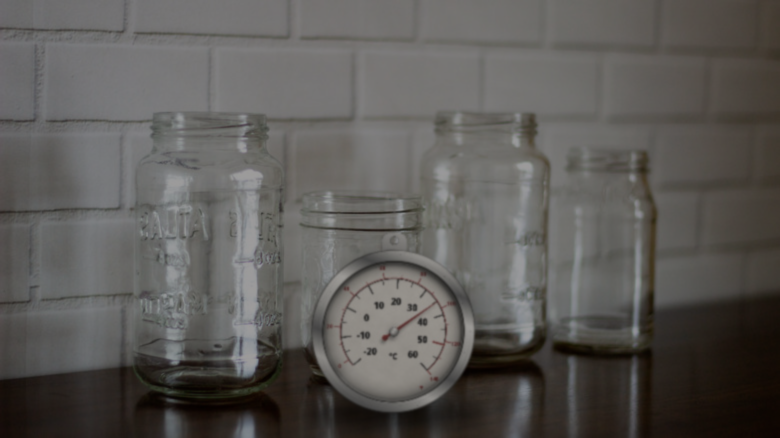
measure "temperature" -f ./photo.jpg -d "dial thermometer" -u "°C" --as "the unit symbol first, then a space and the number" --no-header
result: °C 35
